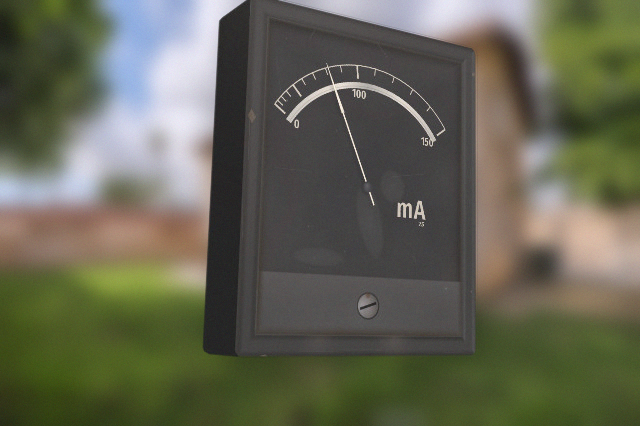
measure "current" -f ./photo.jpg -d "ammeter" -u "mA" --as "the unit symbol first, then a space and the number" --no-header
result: mA 80
